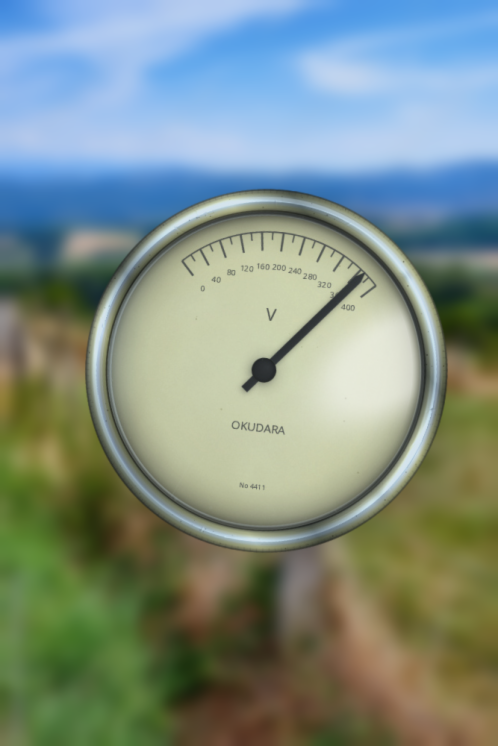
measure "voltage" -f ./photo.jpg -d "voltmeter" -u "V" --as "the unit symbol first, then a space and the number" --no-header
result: V 370
